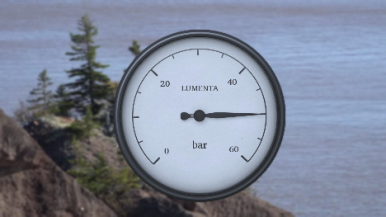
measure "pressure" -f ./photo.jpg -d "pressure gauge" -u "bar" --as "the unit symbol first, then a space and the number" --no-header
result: bar 50
